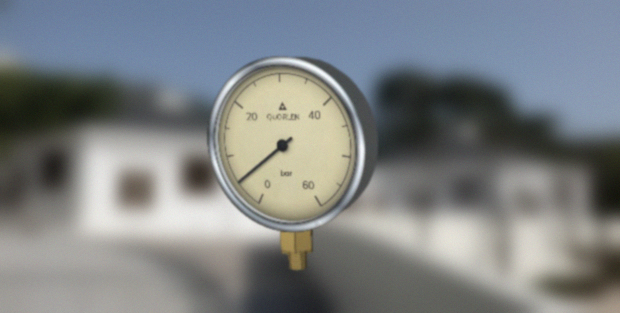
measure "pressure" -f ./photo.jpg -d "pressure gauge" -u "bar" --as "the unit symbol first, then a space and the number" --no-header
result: bar 5
